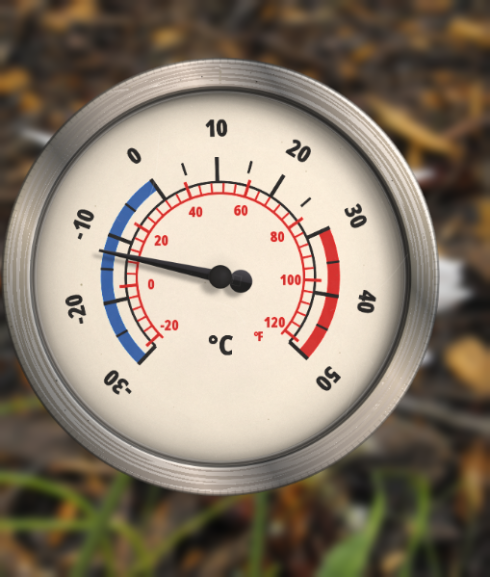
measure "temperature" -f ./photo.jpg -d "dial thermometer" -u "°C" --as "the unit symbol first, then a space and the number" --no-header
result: °C -12.5
